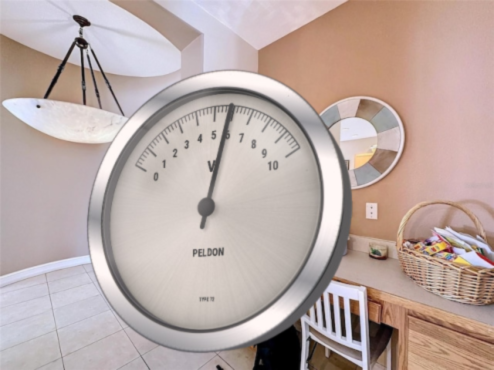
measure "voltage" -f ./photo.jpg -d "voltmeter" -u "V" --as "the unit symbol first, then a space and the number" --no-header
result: V 6
